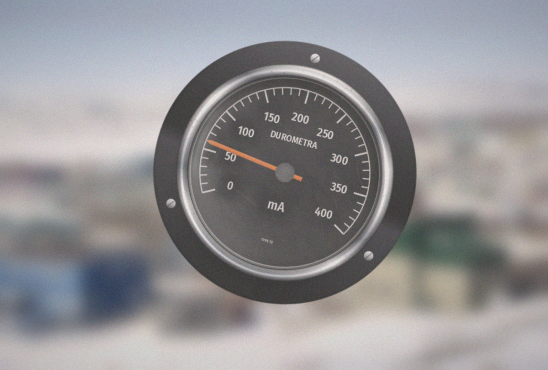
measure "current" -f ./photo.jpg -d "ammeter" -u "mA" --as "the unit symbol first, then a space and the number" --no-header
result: mA 60
